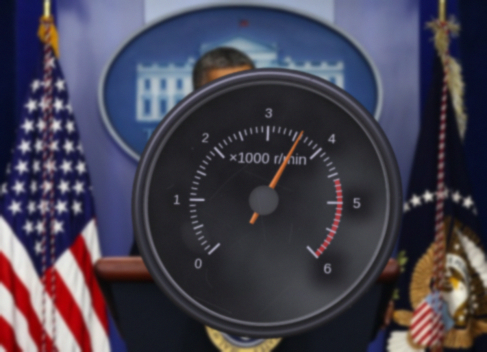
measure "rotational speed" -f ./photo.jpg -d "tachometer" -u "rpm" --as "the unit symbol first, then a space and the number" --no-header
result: rpm 3600
